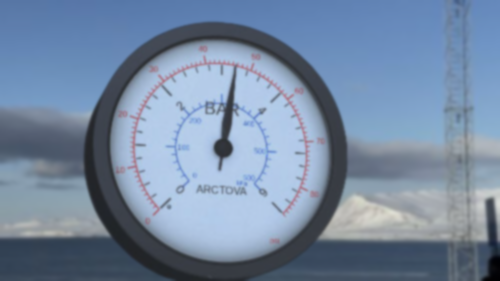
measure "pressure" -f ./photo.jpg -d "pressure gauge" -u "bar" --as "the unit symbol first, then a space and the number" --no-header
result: bar 3.2
